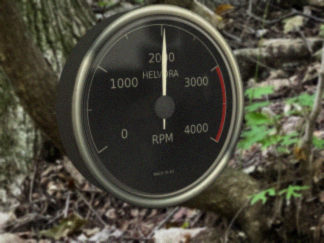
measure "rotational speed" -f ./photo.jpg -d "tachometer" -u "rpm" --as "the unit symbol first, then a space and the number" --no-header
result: rpm 2000
